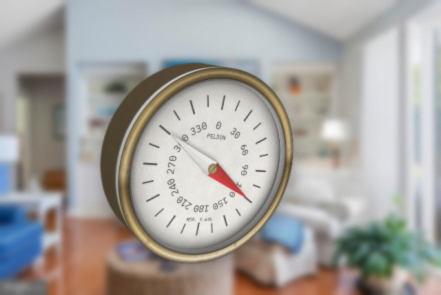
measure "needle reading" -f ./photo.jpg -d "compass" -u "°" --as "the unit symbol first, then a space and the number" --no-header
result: ° 120
